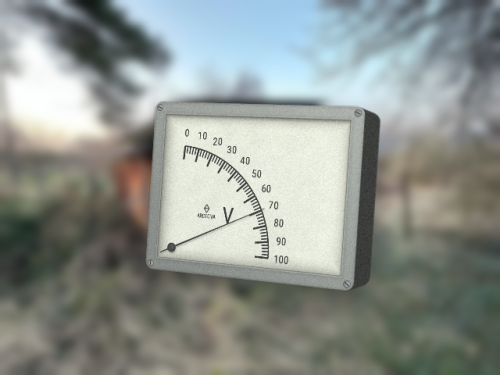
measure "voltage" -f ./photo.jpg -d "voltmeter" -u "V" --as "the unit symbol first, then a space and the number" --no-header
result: V 70
